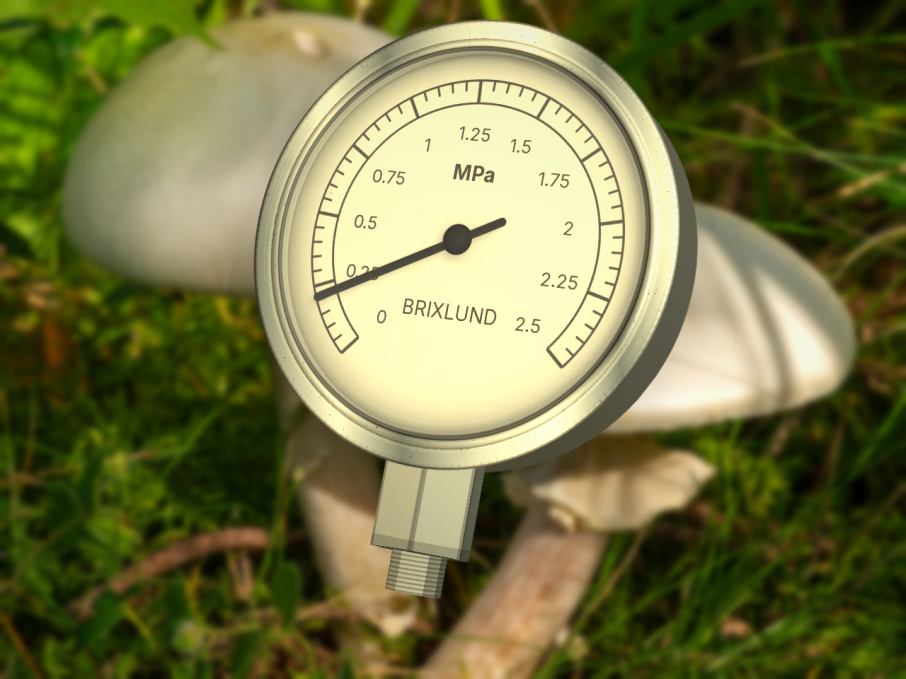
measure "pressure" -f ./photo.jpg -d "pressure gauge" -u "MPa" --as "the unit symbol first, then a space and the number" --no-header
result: MPa 0.2
